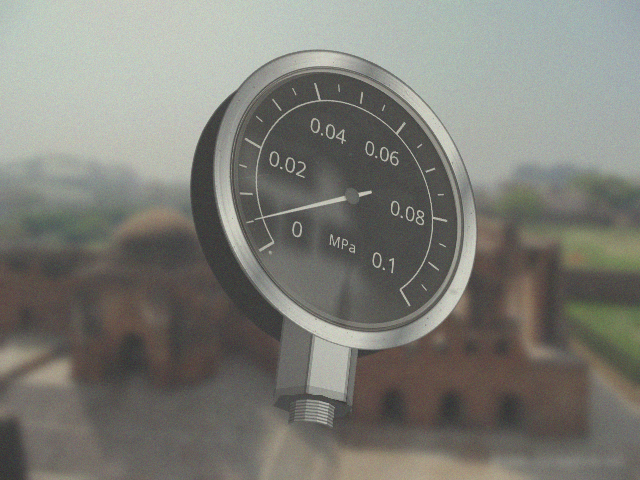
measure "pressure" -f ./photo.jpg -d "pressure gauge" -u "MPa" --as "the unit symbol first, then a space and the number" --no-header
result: MPa 0.005
